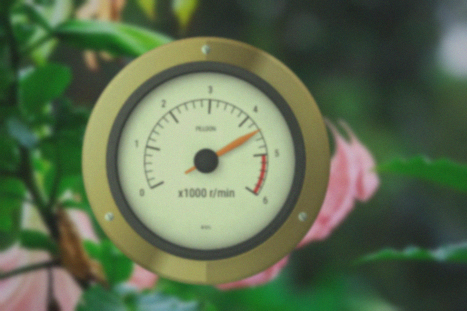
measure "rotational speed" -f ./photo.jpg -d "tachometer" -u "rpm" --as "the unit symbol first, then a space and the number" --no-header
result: rpm 4400
